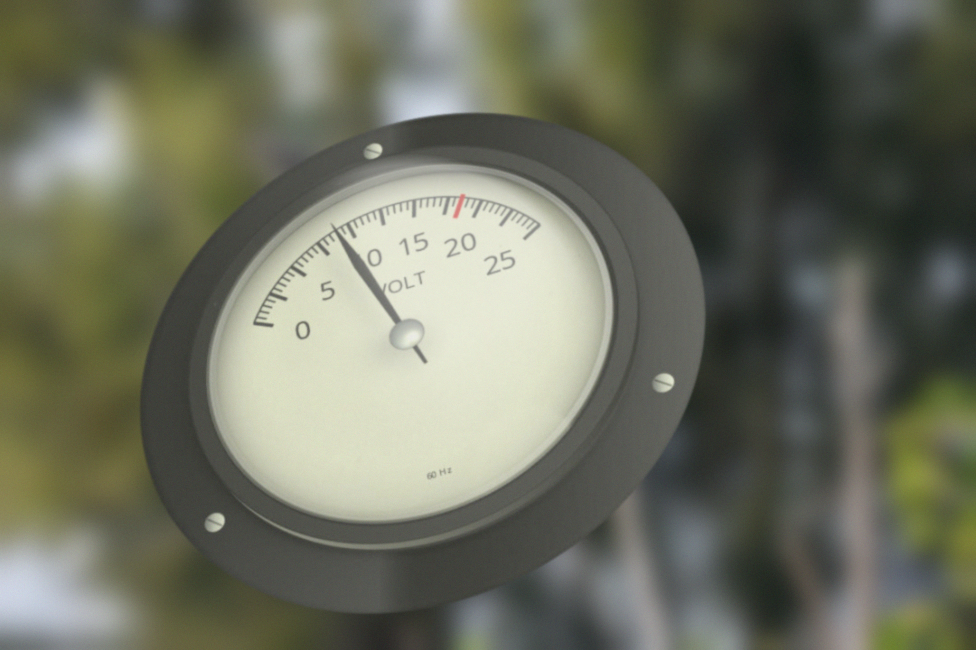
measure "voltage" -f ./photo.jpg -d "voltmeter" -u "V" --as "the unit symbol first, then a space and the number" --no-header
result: V 9
